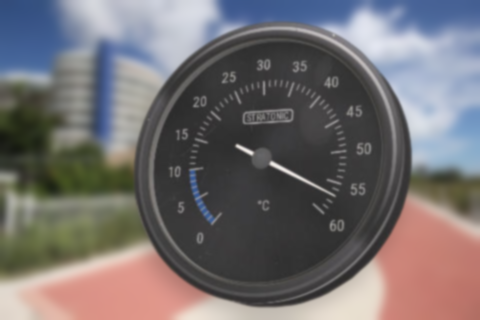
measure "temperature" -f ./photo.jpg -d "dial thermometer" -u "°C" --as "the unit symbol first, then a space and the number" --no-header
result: °C 57
